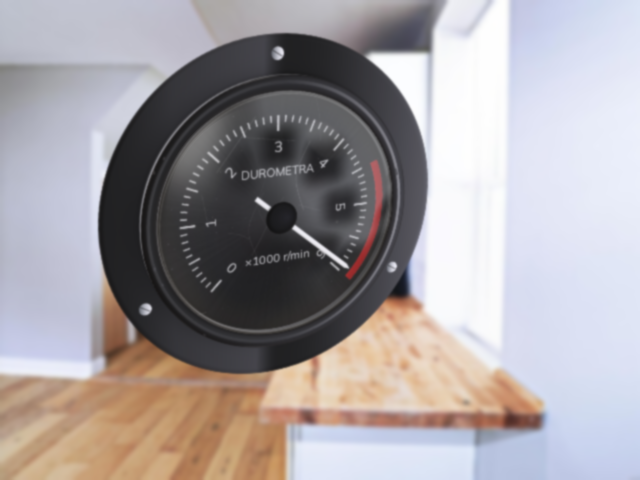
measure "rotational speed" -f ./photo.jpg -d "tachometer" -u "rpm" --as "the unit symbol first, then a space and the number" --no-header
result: rpm 5900
